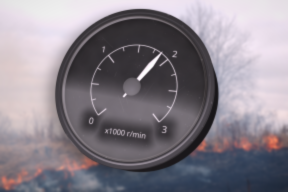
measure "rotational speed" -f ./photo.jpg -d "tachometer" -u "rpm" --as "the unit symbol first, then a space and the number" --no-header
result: rpm 1875
